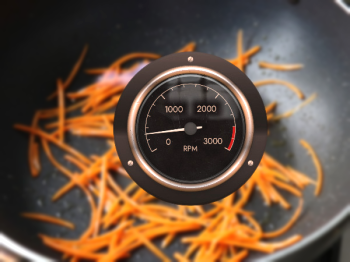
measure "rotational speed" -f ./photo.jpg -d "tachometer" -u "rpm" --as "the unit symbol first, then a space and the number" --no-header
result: rpm 300
